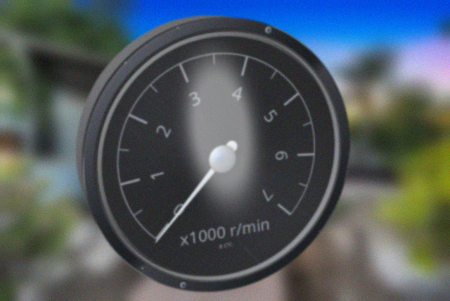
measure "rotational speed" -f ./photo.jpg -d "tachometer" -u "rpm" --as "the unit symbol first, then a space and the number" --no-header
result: rpm 0
